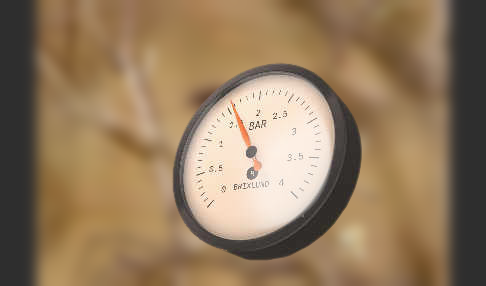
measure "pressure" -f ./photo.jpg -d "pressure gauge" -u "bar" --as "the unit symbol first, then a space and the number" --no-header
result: bar 1.6
